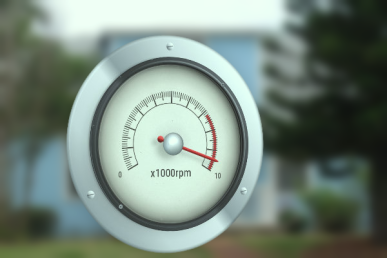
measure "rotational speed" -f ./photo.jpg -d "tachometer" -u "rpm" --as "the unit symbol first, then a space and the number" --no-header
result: rpm 9500
